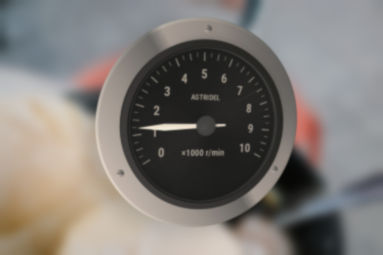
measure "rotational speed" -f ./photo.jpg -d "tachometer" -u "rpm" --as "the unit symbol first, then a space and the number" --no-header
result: rpm 1250
